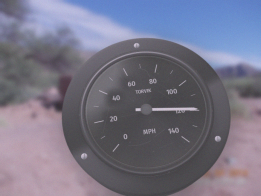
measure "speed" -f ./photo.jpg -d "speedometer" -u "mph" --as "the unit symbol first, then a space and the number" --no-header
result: mph 120
